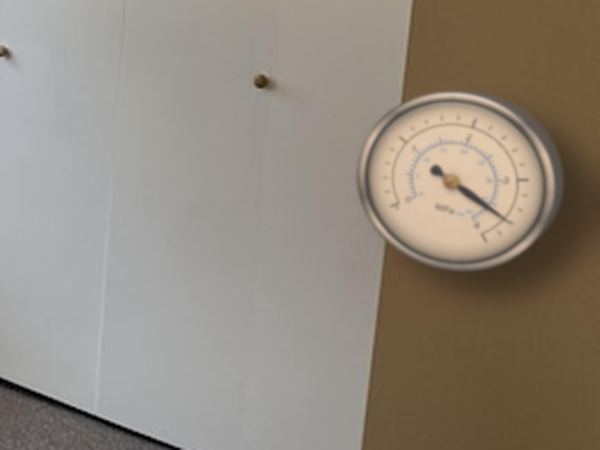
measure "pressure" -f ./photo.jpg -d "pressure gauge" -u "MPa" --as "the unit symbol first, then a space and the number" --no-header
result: MPa 3.6
